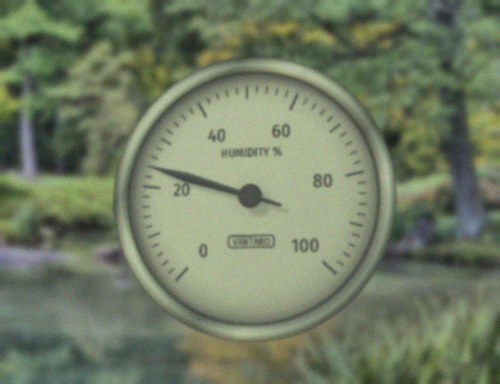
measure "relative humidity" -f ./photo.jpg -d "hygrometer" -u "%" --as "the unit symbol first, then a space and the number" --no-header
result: % 24
